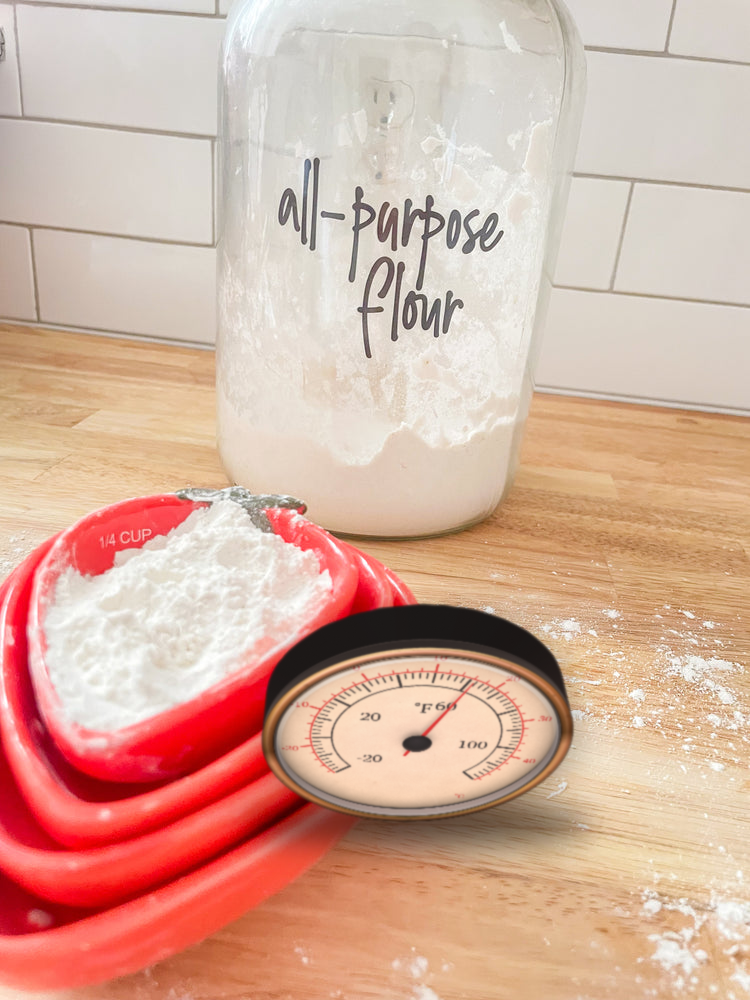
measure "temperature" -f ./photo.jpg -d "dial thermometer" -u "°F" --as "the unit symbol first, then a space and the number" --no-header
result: °F 60
